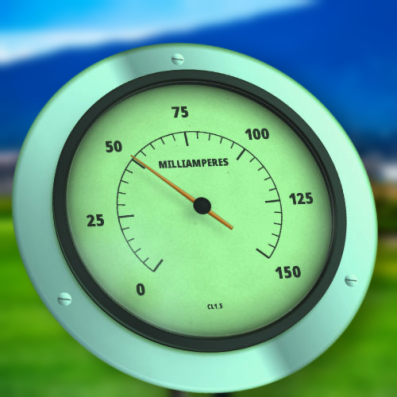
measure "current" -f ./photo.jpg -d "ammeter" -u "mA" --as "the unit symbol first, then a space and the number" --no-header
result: mA 50
